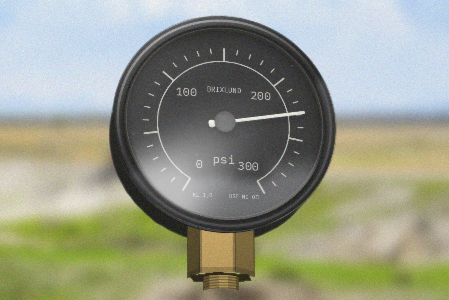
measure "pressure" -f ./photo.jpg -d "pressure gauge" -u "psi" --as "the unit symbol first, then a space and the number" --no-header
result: psi 230
